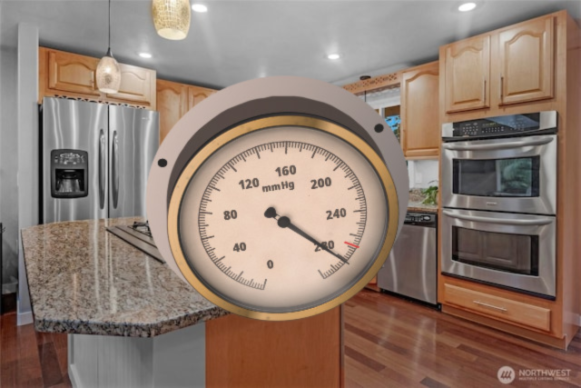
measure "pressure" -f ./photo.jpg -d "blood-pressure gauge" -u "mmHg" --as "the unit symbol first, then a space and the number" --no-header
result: mmHg 280
